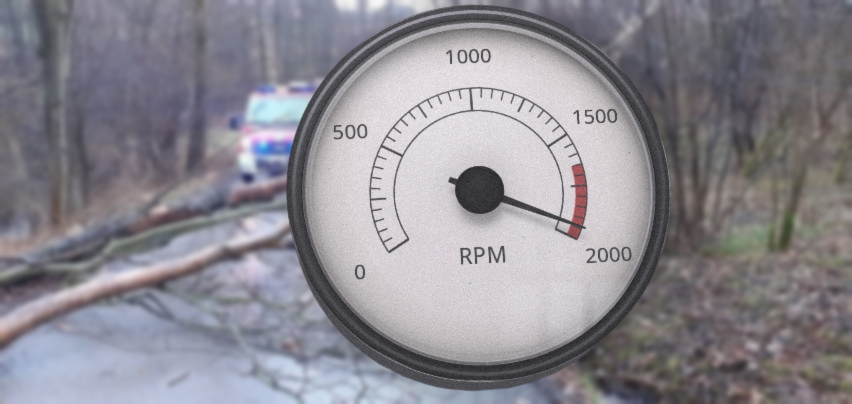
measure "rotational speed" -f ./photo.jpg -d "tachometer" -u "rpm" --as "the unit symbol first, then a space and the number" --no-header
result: rpm 1950
